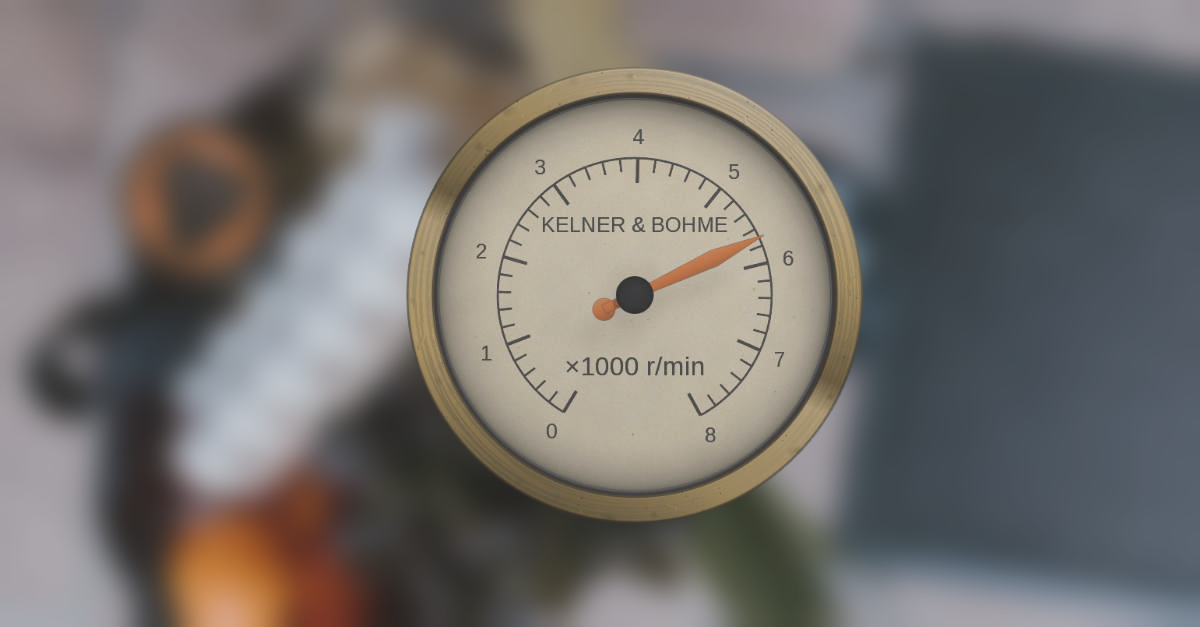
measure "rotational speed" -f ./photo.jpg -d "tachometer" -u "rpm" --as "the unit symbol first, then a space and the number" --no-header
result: rpm 5700
